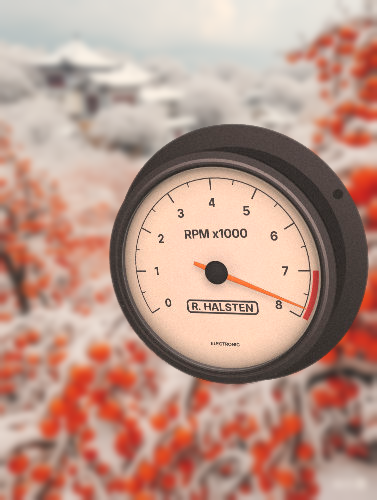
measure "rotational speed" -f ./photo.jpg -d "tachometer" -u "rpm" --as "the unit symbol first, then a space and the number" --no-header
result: rpm 7750
